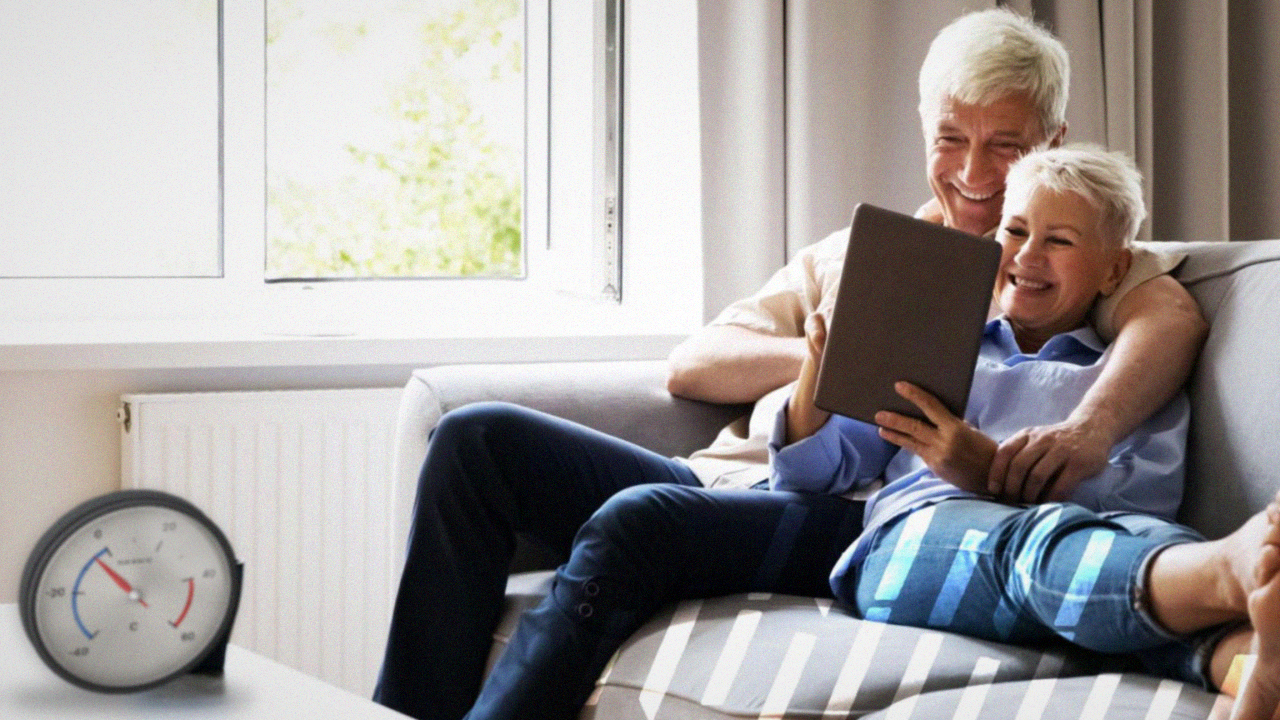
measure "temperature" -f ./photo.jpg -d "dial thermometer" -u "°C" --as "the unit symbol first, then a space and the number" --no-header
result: °C -5
